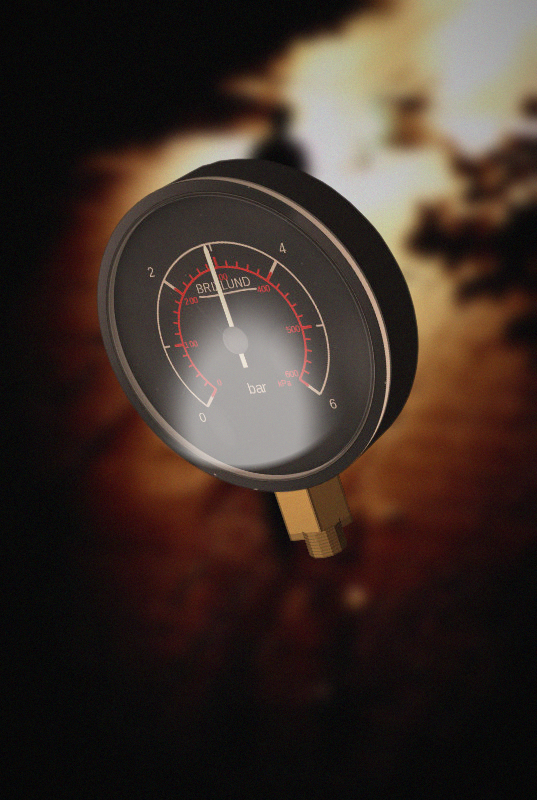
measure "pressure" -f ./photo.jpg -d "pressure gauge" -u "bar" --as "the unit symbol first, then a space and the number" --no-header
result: bar 3
